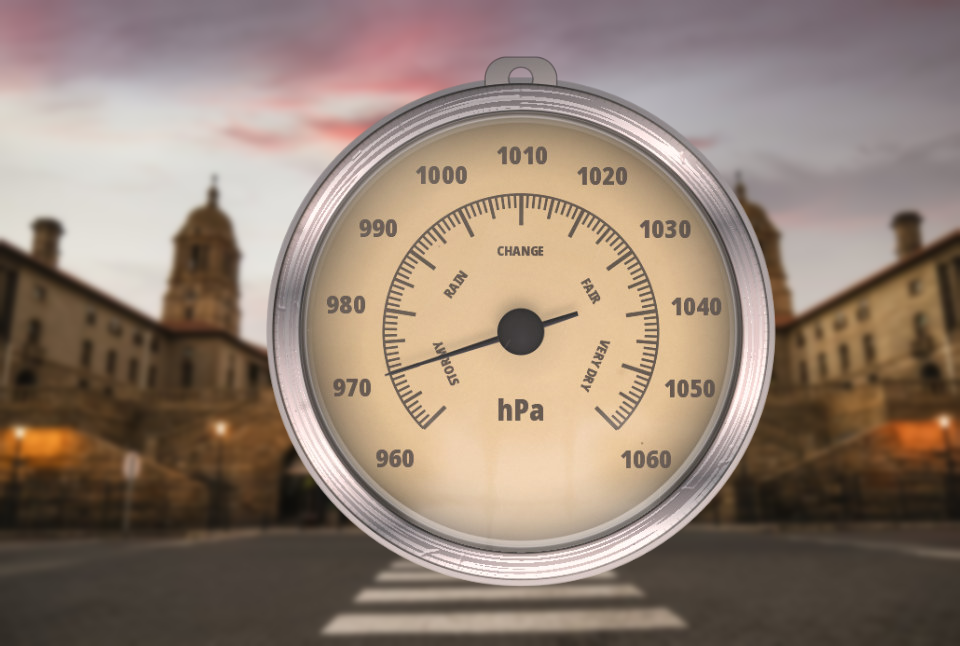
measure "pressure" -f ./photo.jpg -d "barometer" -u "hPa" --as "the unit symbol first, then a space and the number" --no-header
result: hPa 970
